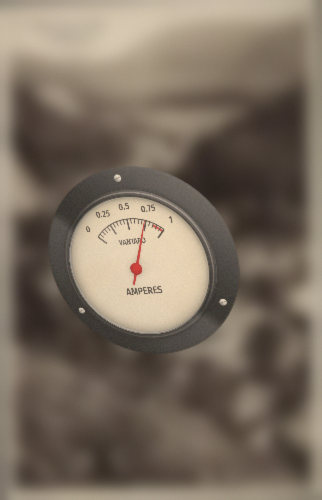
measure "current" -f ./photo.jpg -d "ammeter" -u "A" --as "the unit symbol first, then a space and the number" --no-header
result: A 0.75
